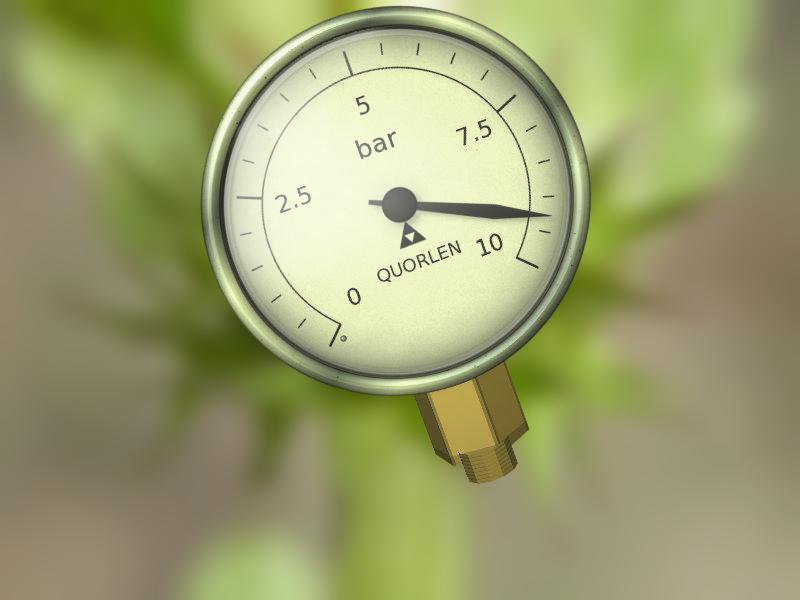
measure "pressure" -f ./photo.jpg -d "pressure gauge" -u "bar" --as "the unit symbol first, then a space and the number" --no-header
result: bar 9.25
